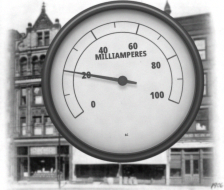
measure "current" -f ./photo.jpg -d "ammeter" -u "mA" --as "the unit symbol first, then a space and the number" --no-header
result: mA 20
